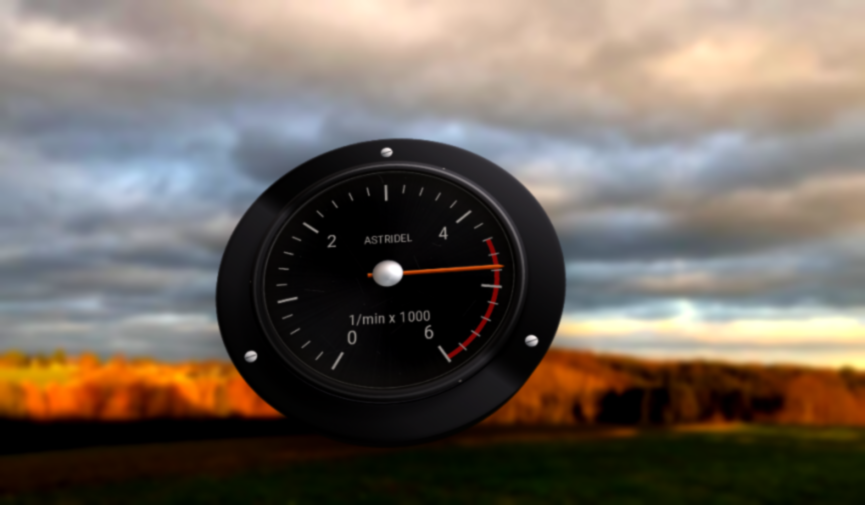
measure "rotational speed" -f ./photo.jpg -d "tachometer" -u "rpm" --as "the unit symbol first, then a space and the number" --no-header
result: rpm 4800
